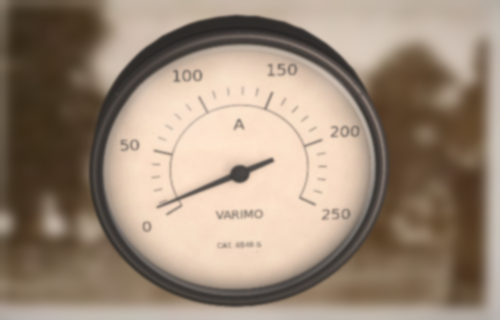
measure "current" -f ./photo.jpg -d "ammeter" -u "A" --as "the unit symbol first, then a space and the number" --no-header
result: A 10
